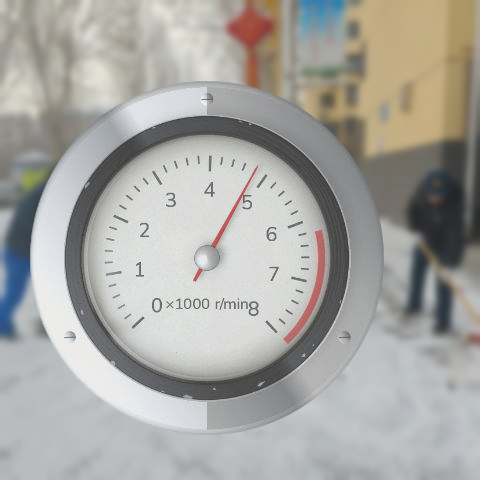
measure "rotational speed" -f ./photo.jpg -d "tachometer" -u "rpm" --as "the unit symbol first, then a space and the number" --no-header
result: rpm 4800
